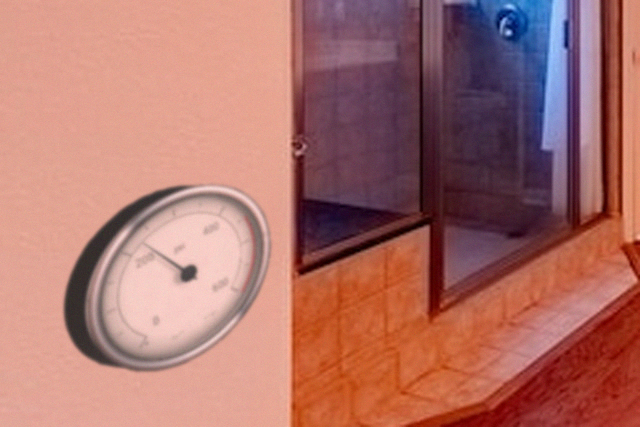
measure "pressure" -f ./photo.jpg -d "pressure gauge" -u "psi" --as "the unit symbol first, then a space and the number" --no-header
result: psi 225
